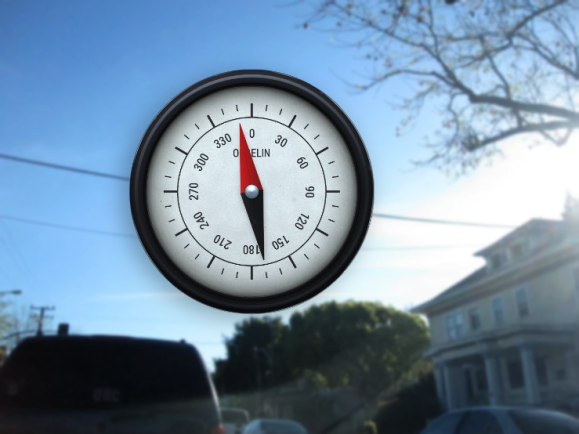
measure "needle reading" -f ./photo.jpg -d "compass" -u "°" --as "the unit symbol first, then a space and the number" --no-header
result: ° 350
